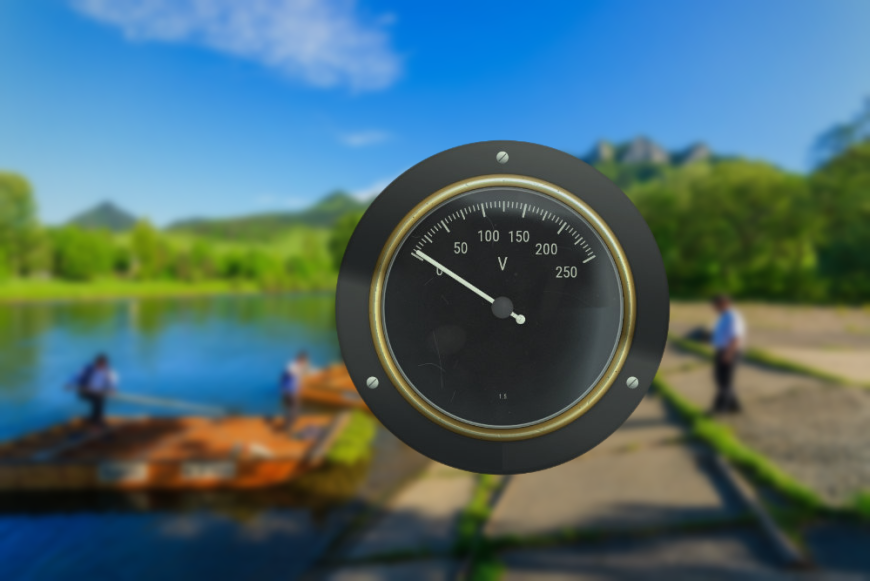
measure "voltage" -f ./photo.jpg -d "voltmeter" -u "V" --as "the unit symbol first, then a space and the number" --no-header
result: V 5
